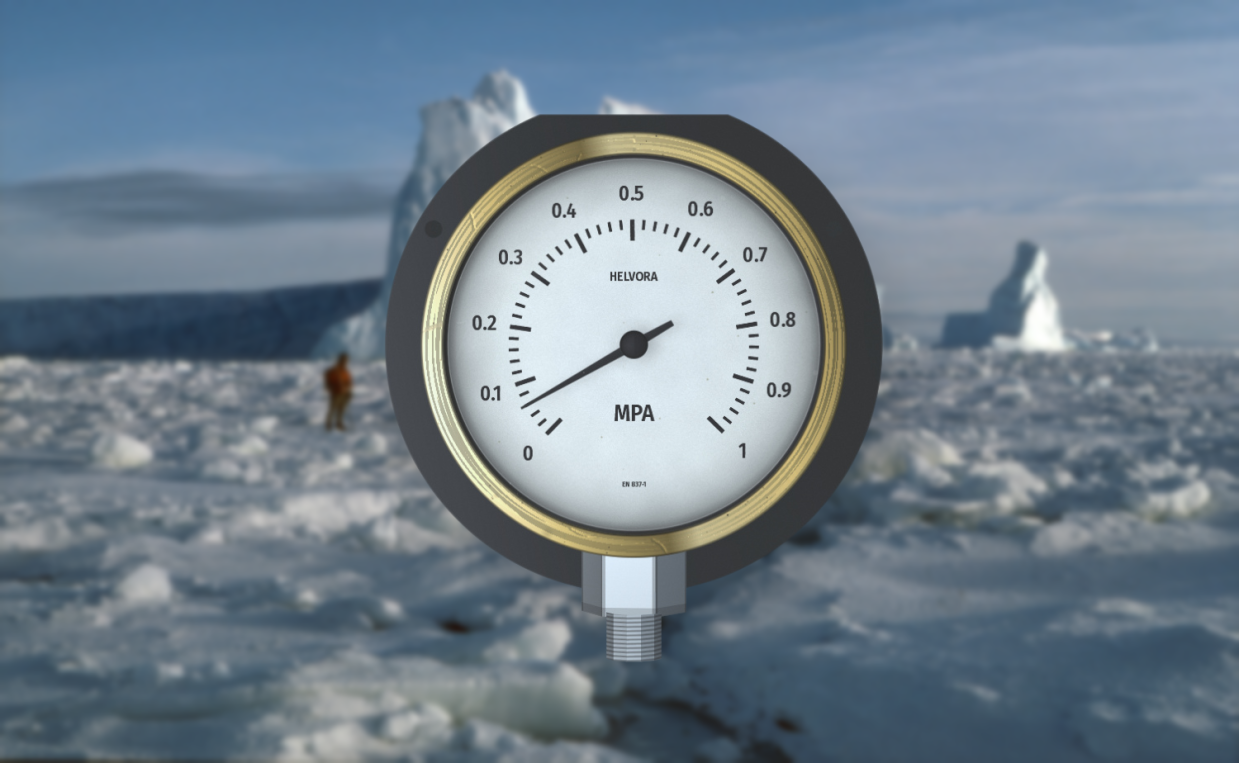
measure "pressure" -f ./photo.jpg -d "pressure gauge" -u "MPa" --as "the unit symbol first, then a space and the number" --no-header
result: MPa 0.06
